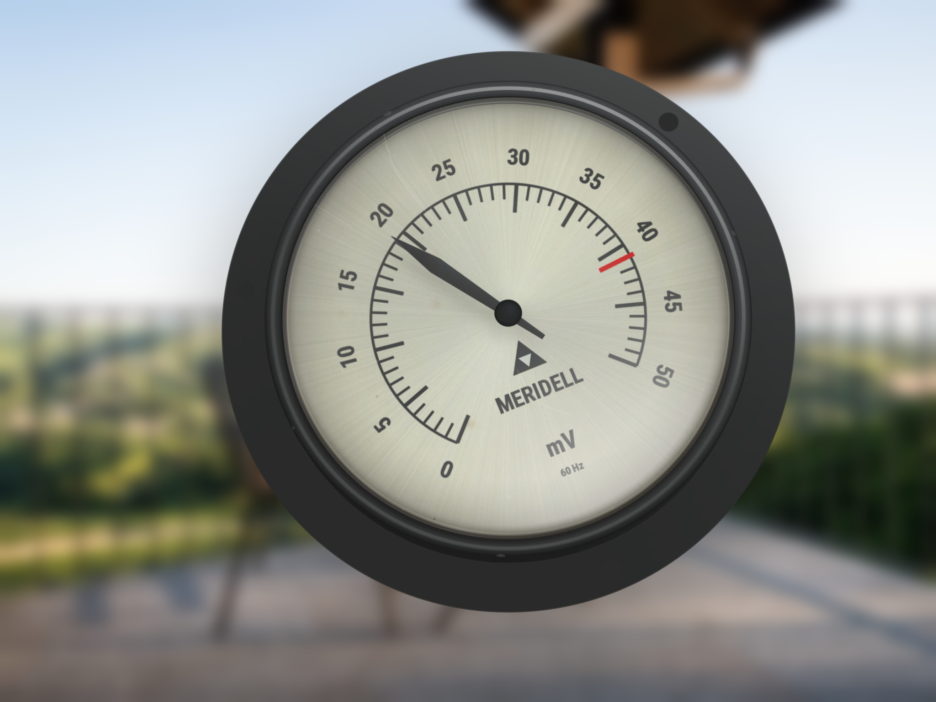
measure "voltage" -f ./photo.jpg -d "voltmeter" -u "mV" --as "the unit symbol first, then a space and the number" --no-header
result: mV 19
